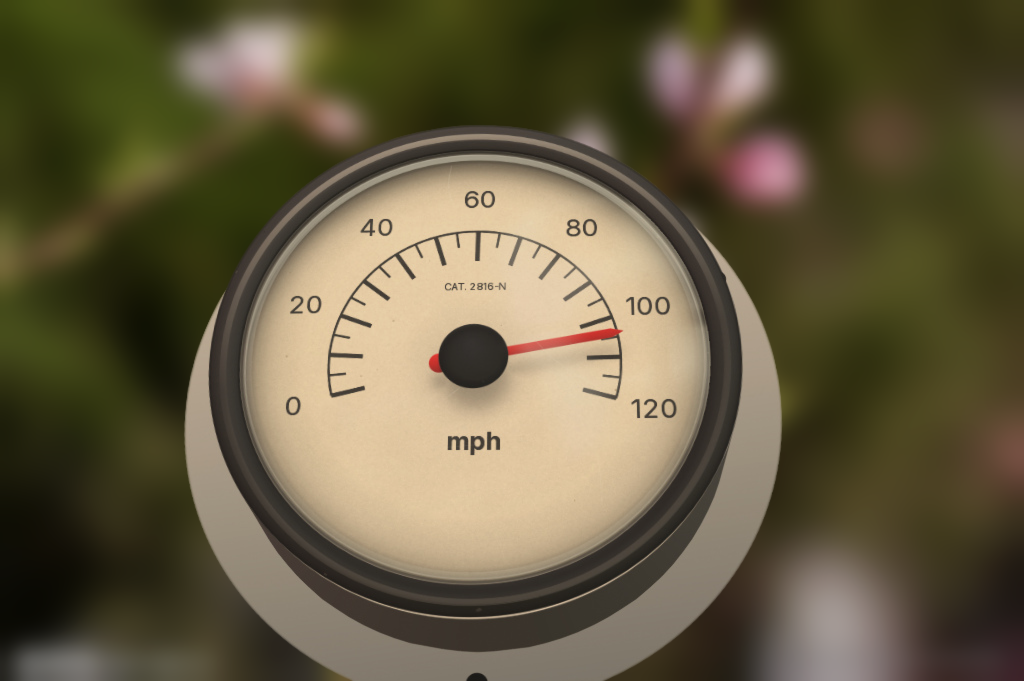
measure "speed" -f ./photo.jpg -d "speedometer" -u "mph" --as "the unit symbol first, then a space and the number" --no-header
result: mph 105
